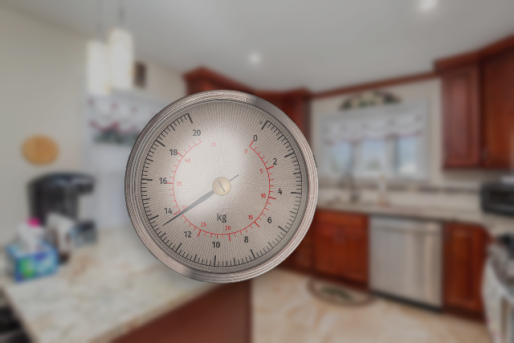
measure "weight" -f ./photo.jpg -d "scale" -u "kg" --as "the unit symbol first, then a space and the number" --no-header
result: kg 13.4
